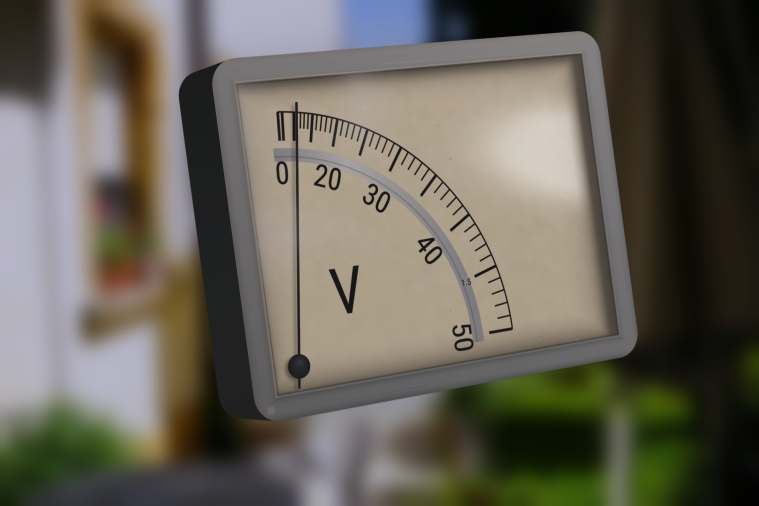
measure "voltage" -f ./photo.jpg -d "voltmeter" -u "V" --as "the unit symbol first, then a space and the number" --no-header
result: V 10
